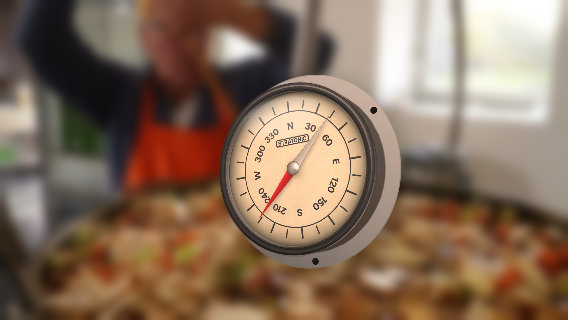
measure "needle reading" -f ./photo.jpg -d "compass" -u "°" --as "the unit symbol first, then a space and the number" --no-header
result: ° 225
